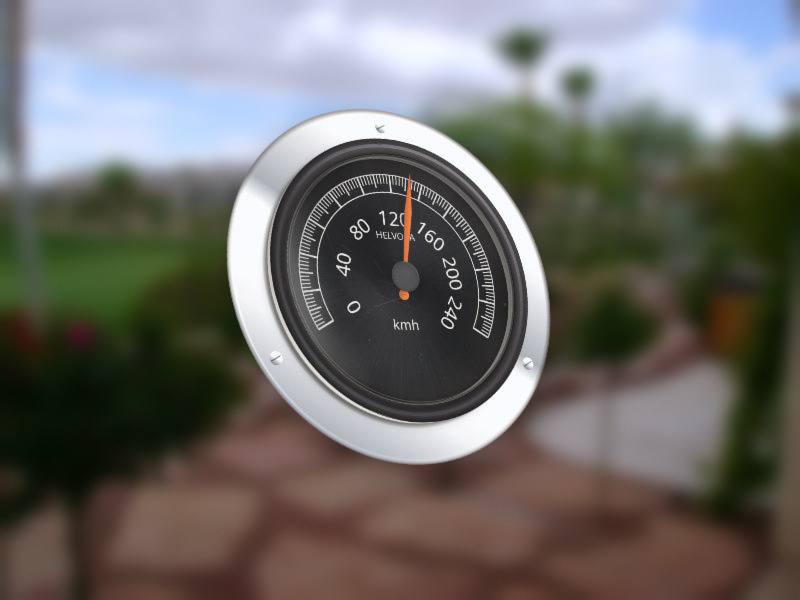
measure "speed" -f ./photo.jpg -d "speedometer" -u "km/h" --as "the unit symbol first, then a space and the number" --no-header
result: km/h 130
